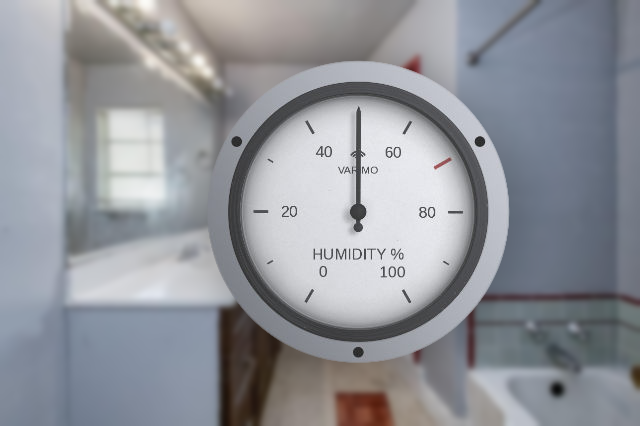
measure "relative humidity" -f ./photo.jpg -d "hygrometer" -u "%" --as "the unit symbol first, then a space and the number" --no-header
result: % 50
